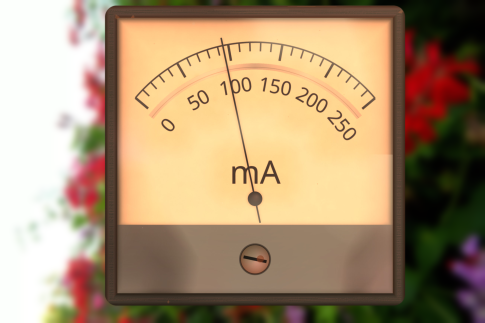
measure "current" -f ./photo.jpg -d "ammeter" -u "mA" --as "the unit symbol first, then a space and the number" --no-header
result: mA 95
